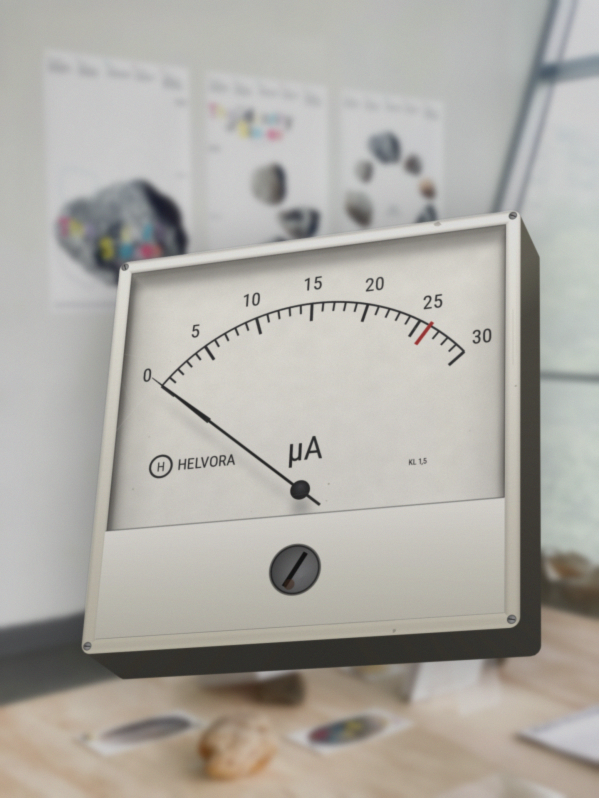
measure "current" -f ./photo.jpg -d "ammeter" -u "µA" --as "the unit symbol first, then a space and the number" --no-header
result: µA 0
